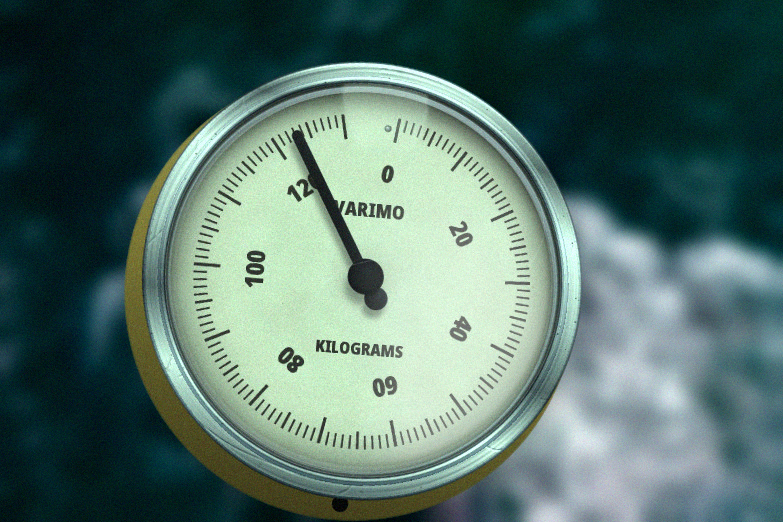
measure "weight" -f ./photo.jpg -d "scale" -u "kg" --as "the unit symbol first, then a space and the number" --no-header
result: kg 123
